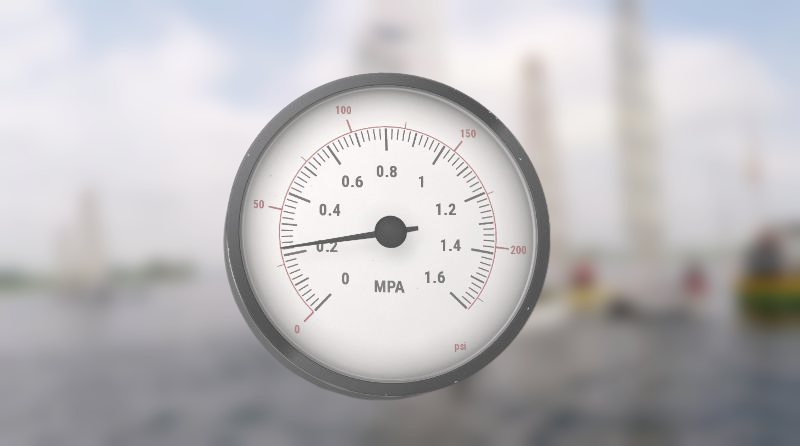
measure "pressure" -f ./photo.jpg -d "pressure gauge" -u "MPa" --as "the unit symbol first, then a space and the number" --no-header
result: MPa 0.22
